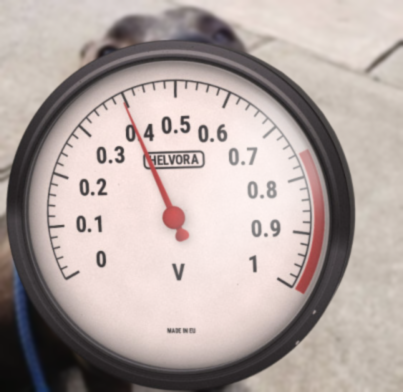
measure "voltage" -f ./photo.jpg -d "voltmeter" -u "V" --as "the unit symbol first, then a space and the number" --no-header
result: V 0.4
